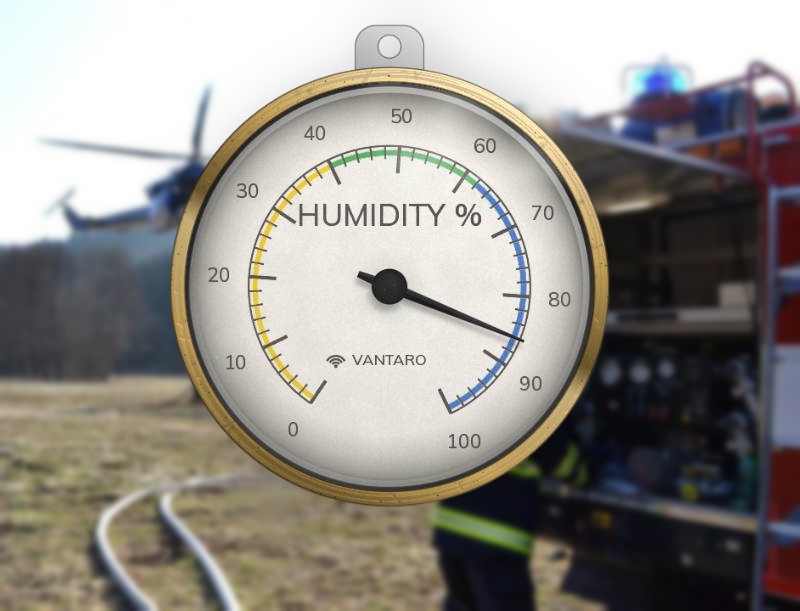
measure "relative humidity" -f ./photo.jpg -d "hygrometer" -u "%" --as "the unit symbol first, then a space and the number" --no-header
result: % 86
